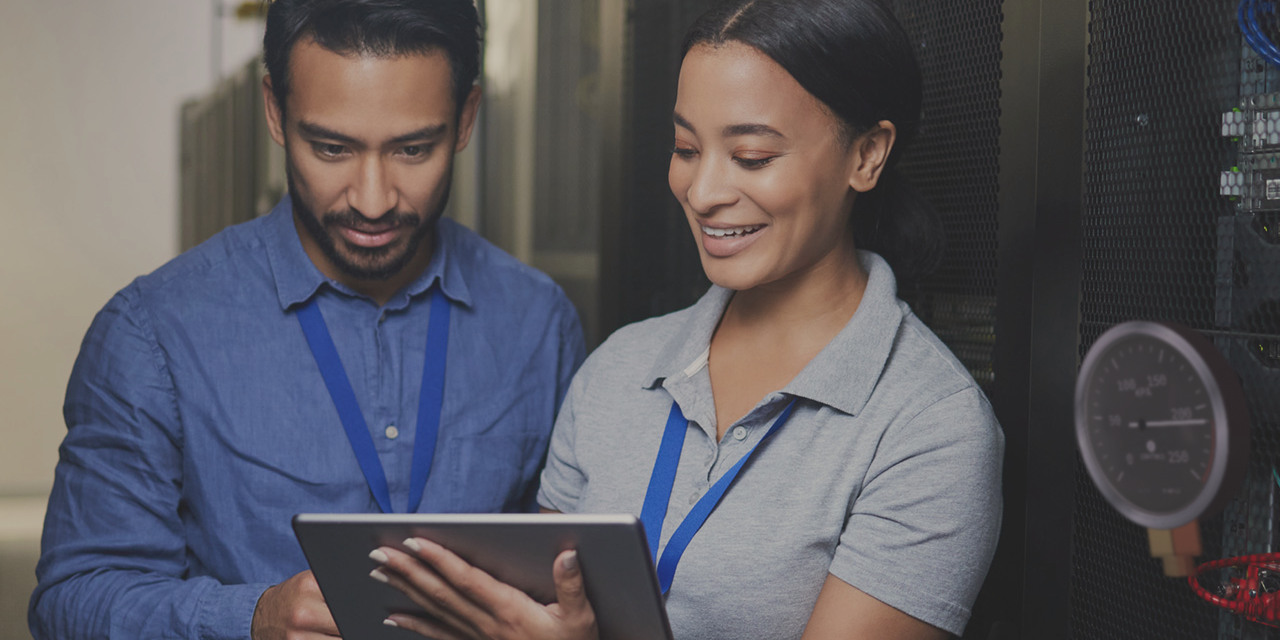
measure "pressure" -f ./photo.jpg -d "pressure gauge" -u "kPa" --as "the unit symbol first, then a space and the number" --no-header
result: kPa 210
